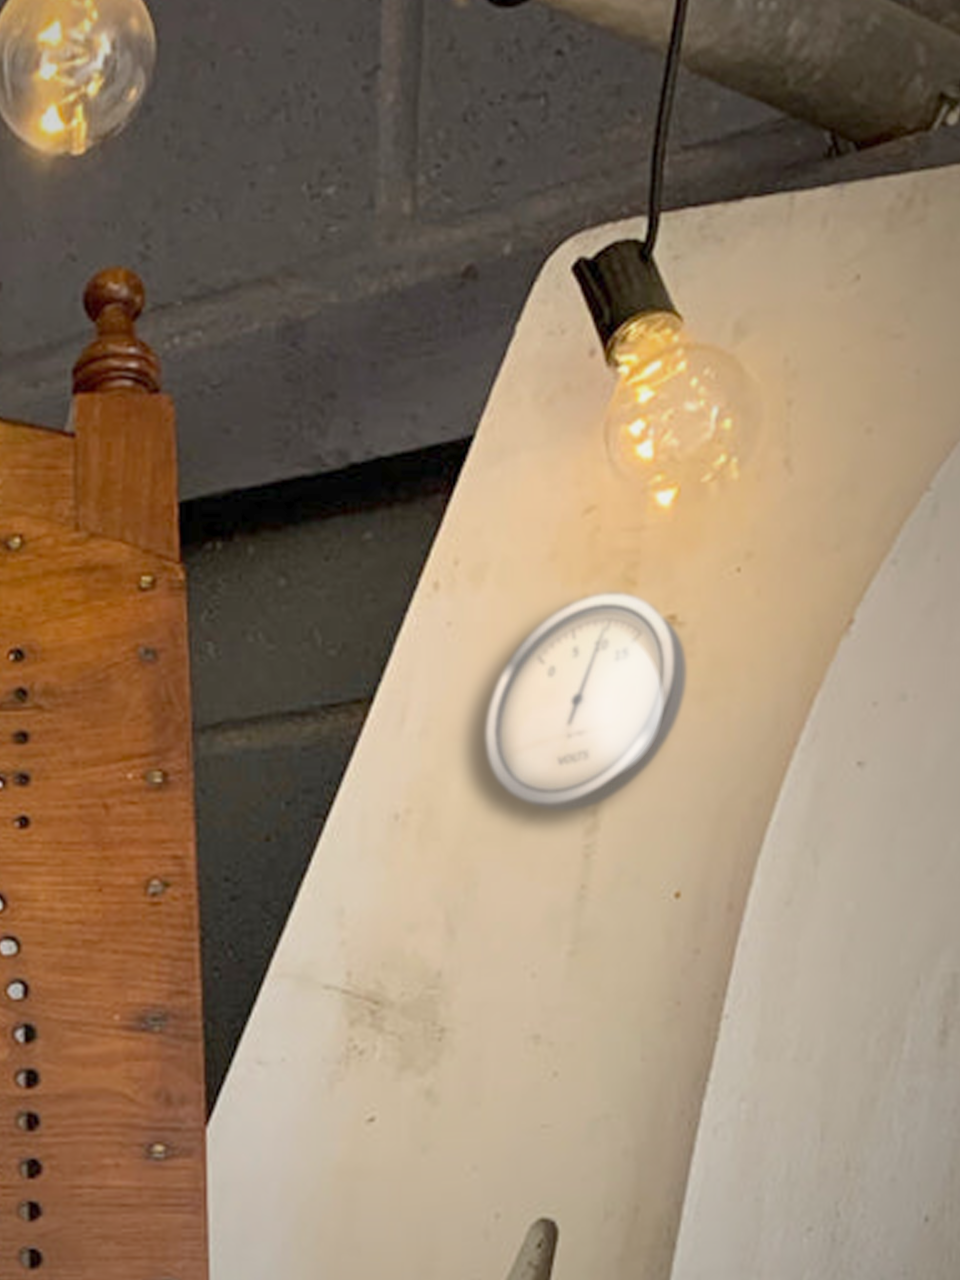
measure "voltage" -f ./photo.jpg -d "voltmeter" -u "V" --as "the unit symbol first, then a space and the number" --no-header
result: V 10
